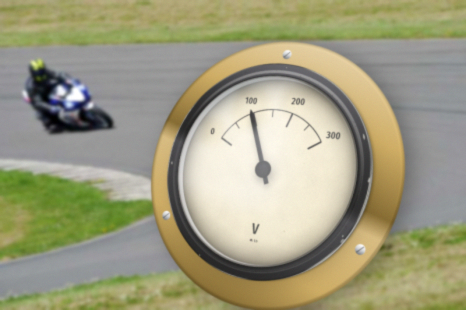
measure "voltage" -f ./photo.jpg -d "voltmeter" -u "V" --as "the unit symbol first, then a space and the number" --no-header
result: V 100
